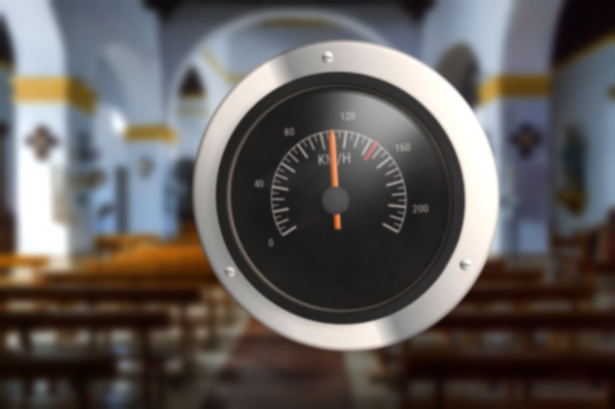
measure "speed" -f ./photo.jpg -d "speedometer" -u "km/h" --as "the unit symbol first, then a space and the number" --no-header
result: km/h 110
